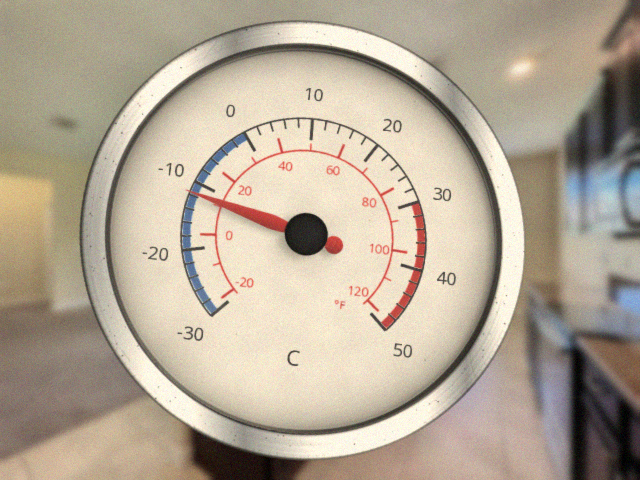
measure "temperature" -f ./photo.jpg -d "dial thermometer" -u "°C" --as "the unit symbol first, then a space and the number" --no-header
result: °C -12
